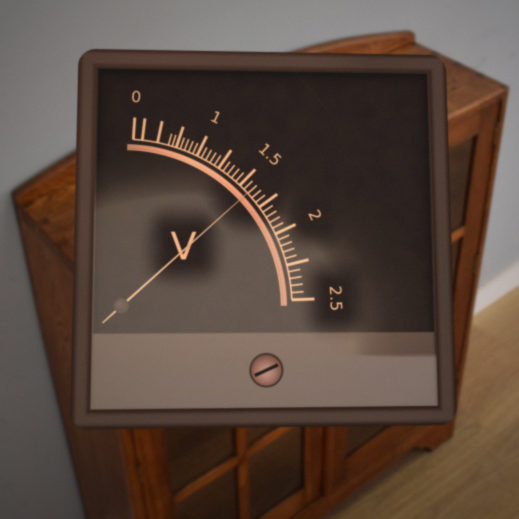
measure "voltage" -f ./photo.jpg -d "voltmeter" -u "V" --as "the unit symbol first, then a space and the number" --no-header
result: V 1.6
